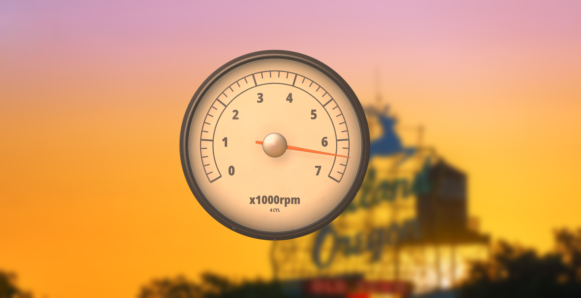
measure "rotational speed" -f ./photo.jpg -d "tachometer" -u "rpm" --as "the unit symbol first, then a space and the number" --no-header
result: rpm 6400
